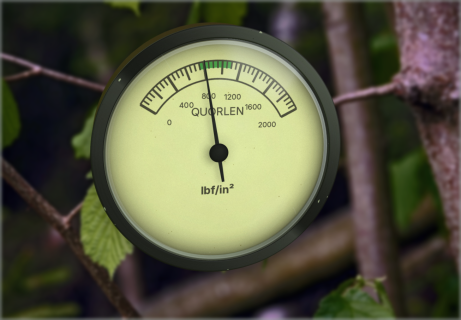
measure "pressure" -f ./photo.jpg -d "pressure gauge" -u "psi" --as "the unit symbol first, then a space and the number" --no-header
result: psi 800
